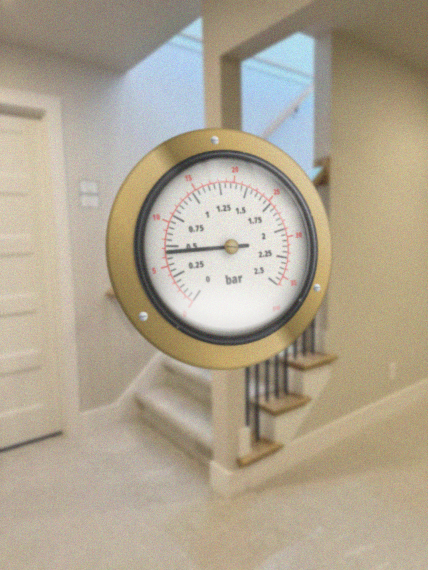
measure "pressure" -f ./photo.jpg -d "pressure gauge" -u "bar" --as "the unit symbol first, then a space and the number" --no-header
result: bar 0.45
